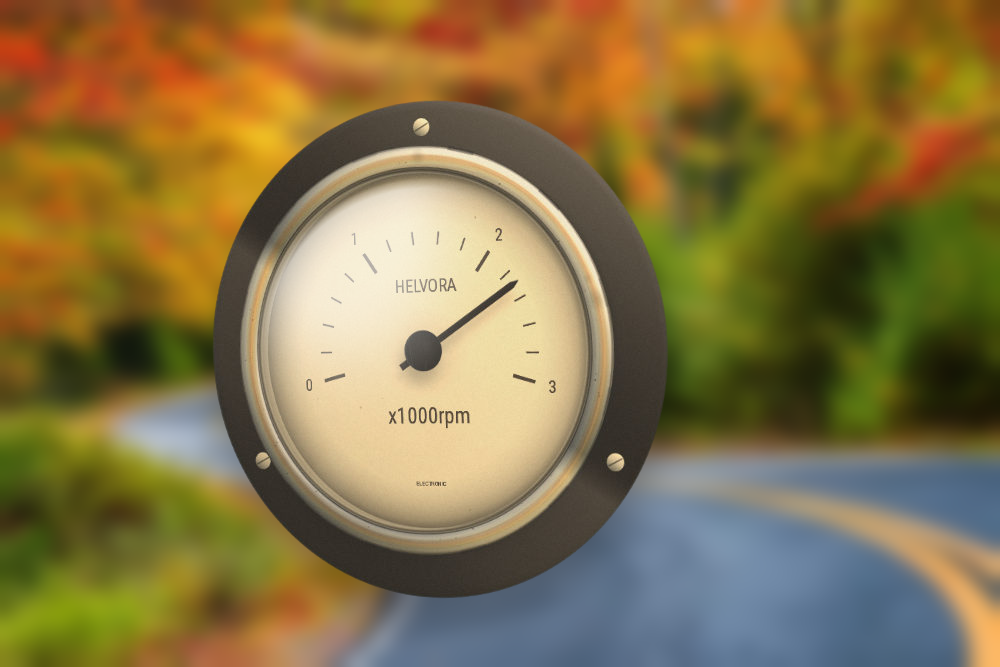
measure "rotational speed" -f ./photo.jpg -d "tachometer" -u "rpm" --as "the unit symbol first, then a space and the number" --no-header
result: rpm 2300
